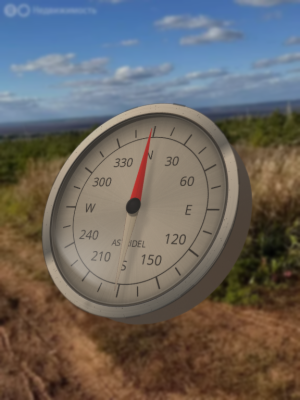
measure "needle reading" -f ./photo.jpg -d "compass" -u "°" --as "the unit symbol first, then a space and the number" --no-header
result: ° 0
